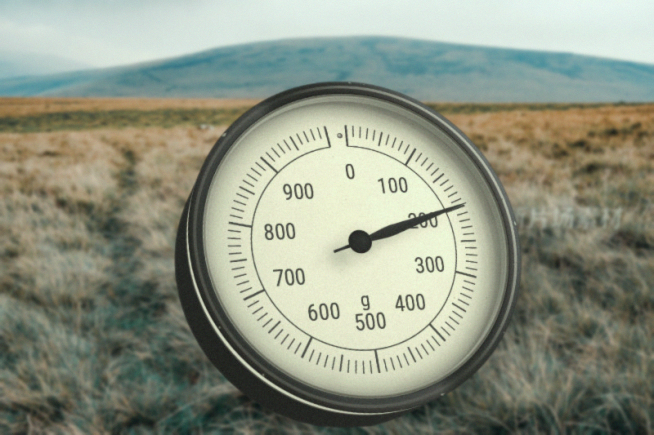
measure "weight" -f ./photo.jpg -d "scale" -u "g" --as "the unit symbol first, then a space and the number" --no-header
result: g 200
